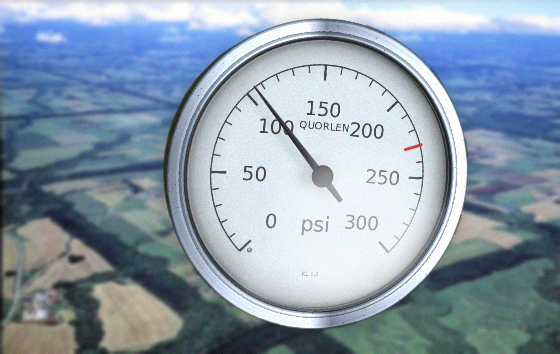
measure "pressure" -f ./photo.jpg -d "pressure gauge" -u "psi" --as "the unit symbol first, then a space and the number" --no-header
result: psi 105
